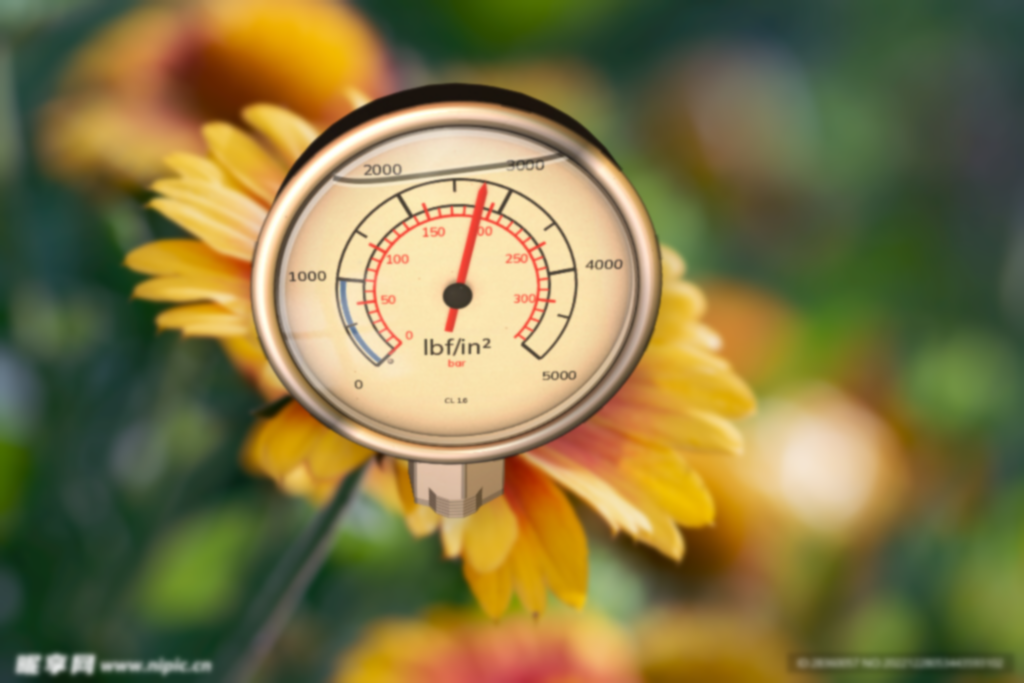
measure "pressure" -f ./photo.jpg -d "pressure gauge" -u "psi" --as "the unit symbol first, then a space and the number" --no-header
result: psi 2750
